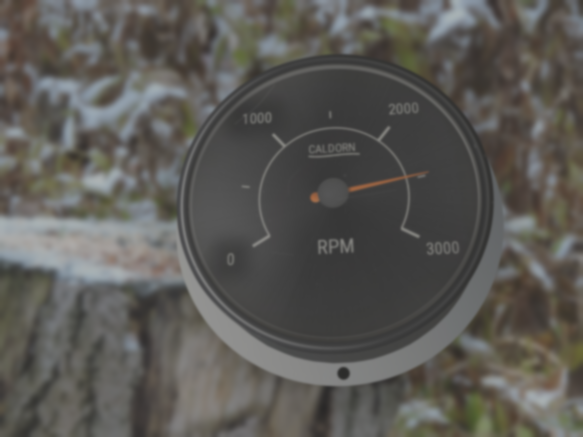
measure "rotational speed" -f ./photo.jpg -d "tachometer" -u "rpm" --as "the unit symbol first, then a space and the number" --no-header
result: rpm 2500
